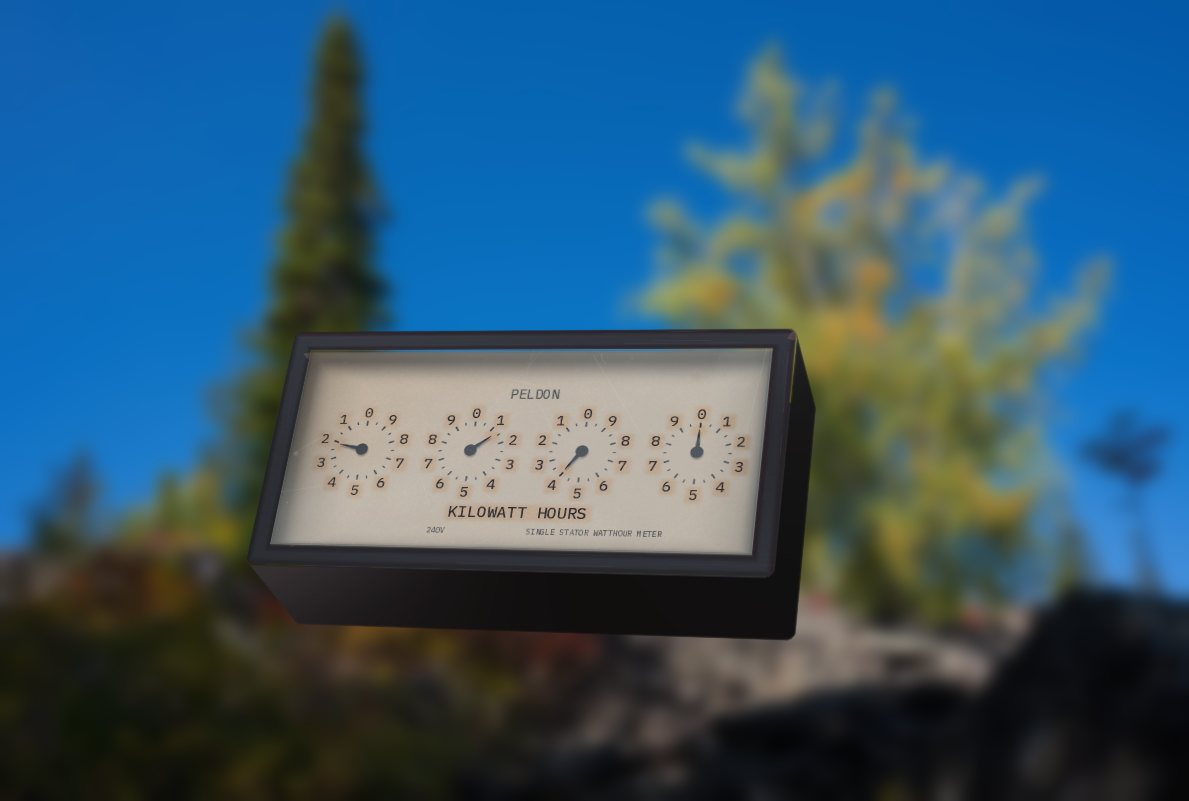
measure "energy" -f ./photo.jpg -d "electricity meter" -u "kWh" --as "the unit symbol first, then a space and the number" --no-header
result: kWh 2140
